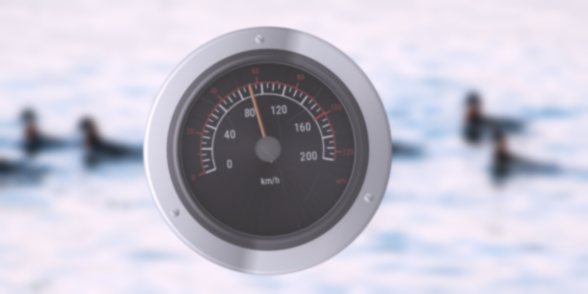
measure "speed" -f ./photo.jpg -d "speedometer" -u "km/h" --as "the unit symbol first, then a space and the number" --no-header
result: km/h 90
